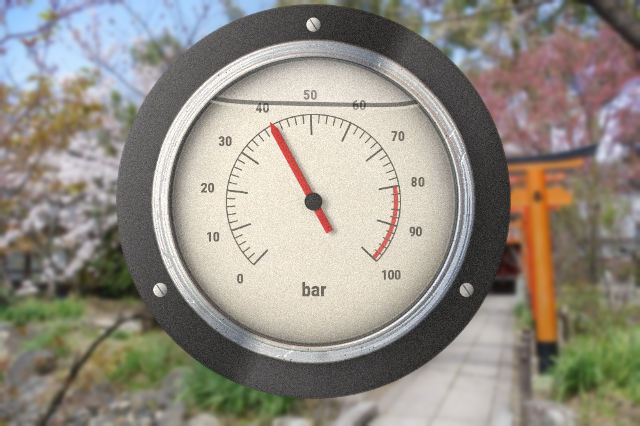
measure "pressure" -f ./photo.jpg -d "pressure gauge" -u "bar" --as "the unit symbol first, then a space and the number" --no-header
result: bar 40
